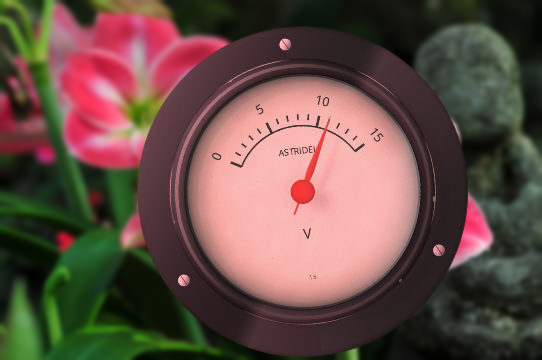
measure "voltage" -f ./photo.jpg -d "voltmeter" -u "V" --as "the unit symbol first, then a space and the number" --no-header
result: V 11
